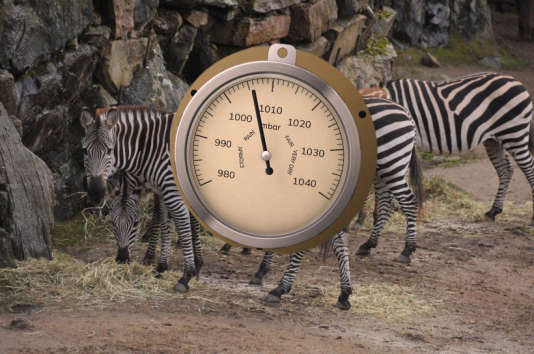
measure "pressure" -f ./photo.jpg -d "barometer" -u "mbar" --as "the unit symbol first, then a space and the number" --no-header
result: mbar 1006
